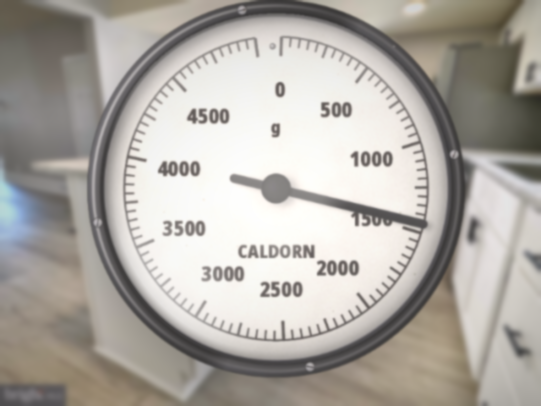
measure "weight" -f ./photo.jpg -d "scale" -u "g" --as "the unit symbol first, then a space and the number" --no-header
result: g 1450
